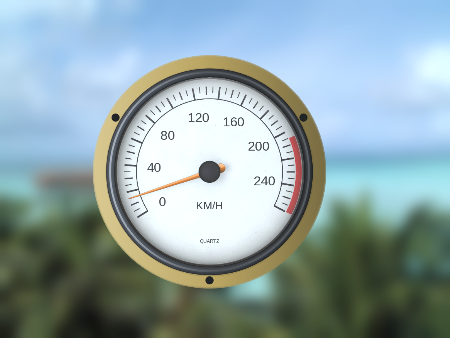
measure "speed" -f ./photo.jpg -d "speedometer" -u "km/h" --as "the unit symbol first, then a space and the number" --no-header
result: km/h 15
